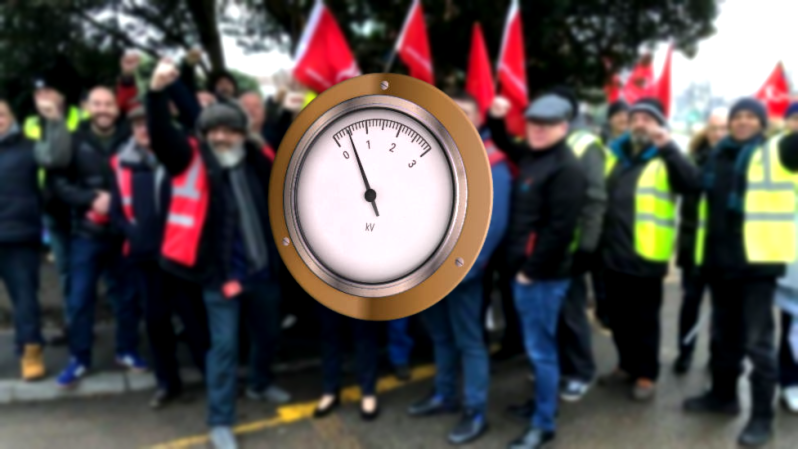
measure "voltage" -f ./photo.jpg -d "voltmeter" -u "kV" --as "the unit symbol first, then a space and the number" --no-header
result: kV 0.5
